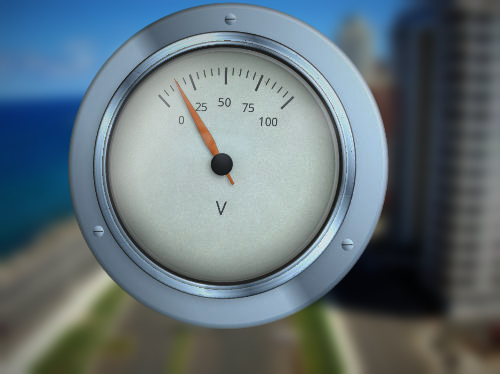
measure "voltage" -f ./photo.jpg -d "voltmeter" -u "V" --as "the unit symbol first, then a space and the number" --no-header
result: V 15
